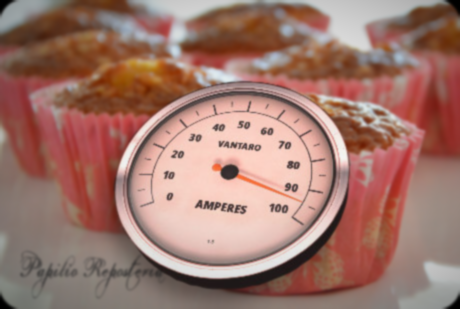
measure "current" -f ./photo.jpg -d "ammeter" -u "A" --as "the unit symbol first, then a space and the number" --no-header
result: A 95
